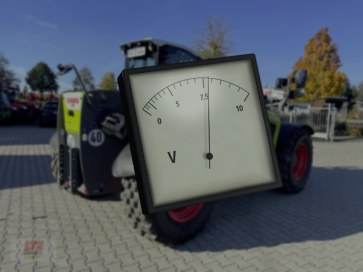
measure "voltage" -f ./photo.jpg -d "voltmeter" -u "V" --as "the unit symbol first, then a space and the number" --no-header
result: V 7.75
